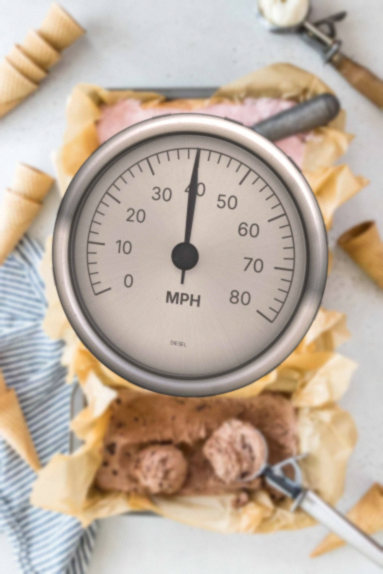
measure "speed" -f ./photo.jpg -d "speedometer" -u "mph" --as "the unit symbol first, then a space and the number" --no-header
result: mph 40
